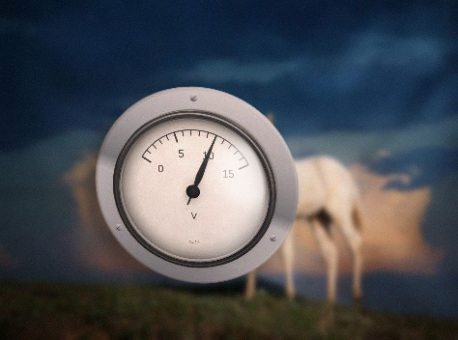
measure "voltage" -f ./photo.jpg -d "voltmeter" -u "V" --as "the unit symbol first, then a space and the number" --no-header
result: V 10
